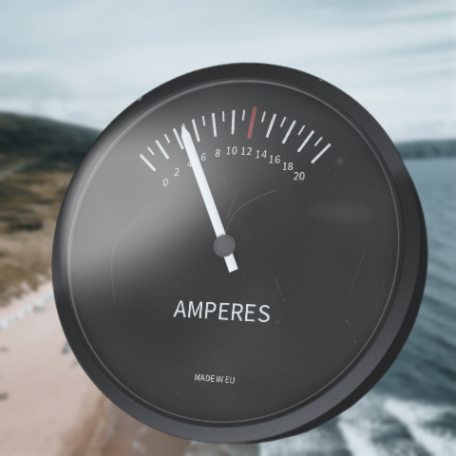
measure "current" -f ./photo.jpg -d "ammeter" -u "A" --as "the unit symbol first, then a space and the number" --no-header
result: A 5
